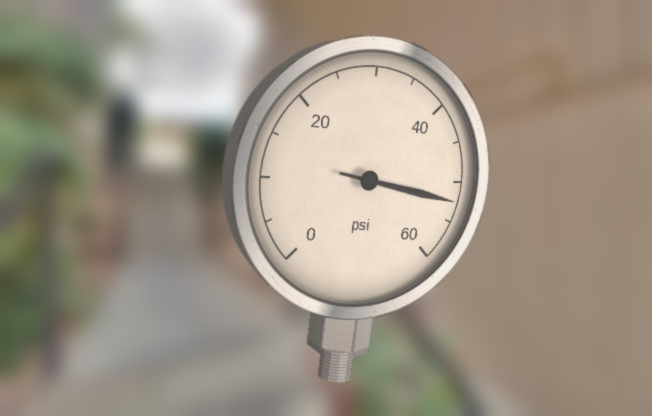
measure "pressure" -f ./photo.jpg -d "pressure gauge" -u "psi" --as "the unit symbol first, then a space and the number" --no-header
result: psi 52.5
